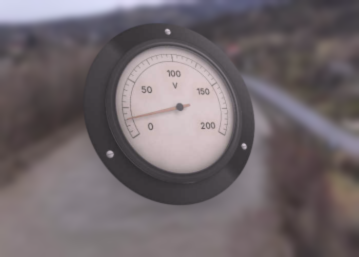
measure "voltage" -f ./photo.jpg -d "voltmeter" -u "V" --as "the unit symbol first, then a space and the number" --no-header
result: V 15
